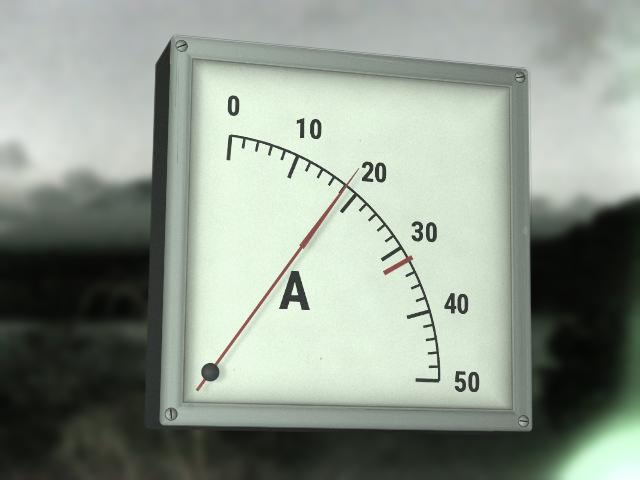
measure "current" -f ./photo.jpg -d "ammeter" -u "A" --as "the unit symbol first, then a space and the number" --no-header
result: A 18
